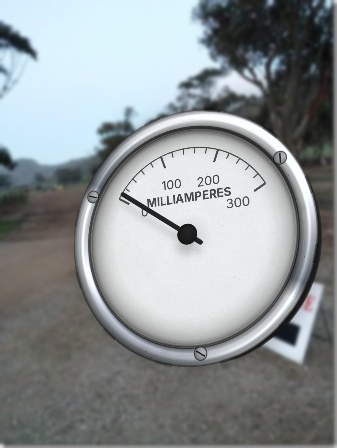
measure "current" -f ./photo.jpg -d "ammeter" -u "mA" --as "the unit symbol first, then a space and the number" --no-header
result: mA 10
